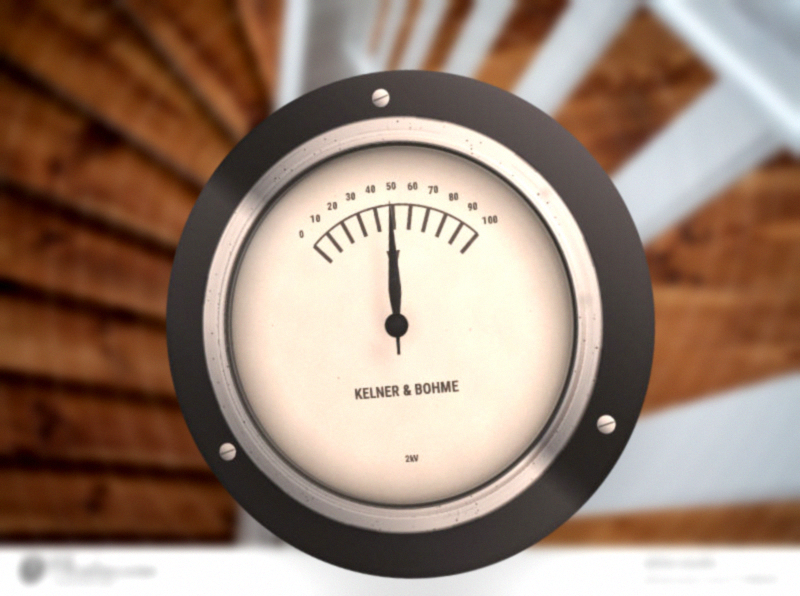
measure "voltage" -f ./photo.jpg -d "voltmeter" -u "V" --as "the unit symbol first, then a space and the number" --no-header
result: V 50
